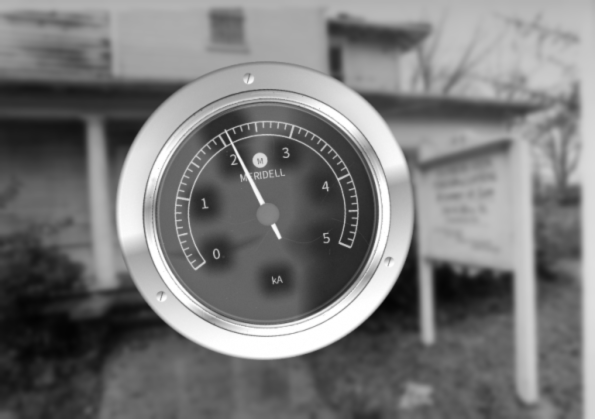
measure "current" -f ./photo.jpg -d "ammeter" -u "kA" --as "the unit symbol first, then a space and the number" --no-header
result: kA 2.1
